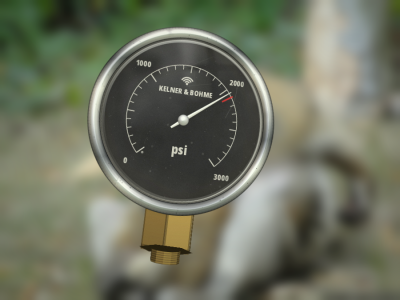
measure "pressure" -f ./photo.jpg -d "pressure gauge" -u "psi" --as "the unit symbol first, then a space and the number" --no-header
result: psi 2050
